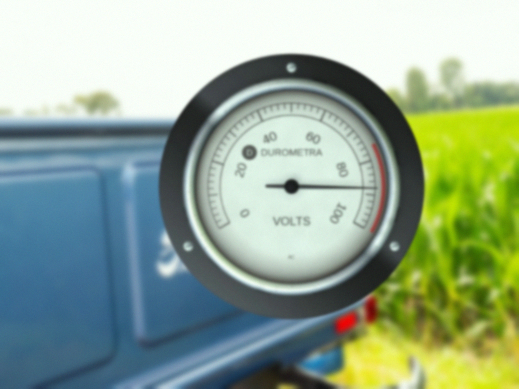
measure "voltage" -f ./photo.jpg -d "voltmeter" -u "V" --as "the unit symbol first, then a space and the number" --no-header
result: V 88
